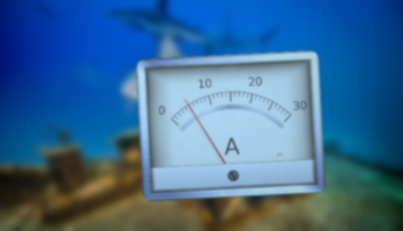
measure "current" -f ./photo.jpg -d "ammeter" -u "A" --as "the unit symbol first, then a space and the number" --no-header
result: A 5
